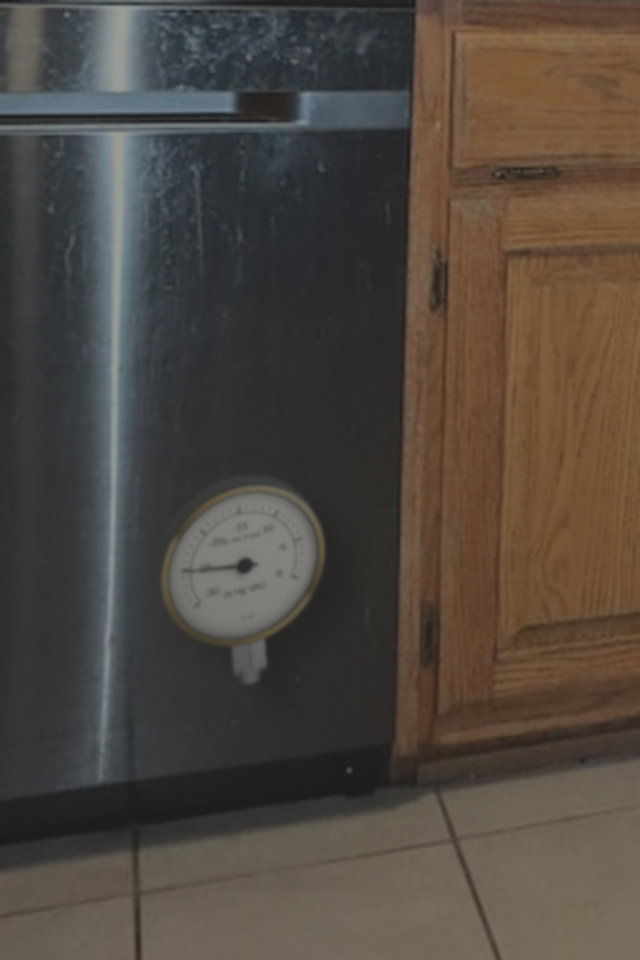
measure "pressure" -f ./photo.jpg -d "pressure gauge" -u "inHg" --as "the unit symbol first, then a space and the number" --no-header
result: inHg -25
